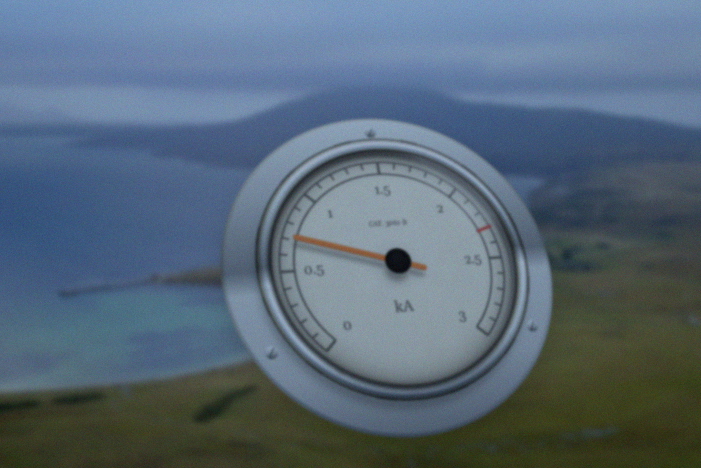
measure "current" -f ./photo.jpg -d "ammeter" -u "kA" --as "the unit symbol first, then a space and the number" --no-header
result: kA 0.7
